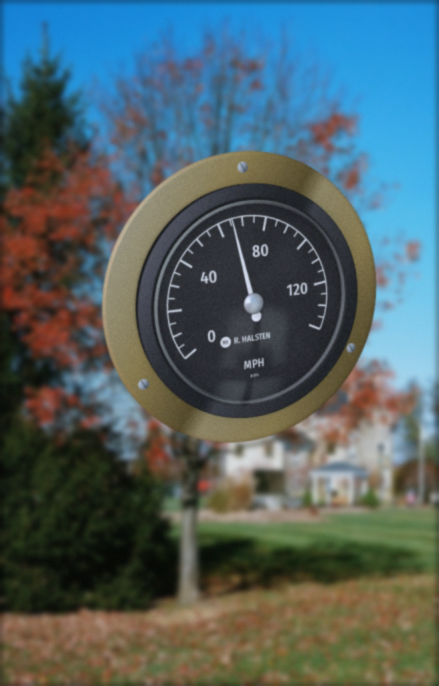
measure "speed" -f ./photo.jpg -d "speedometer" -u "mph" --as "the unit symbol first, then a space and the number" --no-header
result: mph 65
